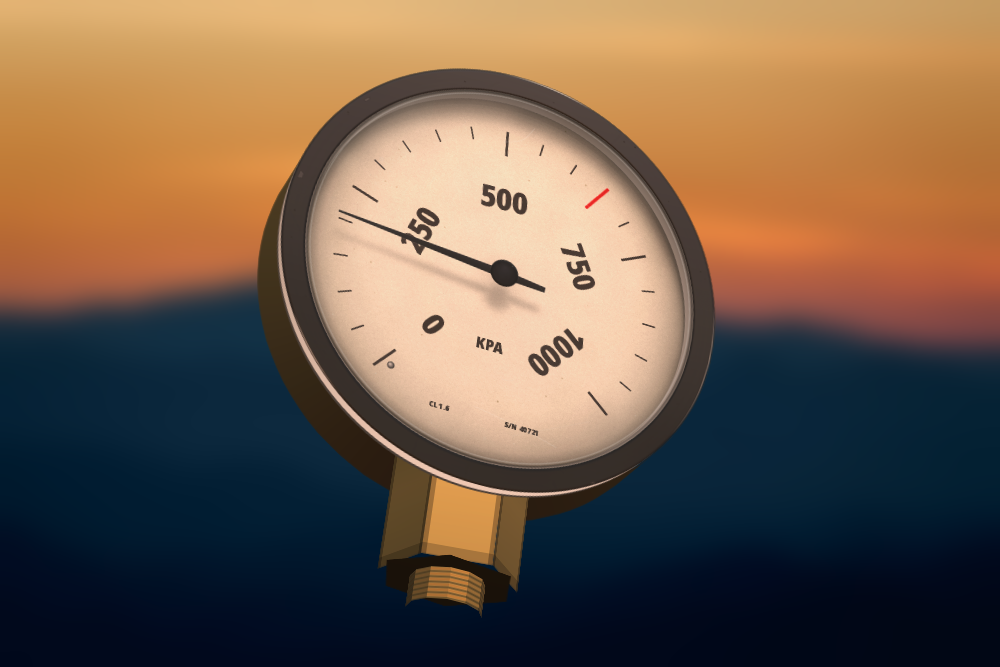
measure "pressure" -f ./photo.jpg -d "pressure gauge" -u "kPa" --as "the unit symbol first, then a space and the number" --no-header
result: kPa 200
